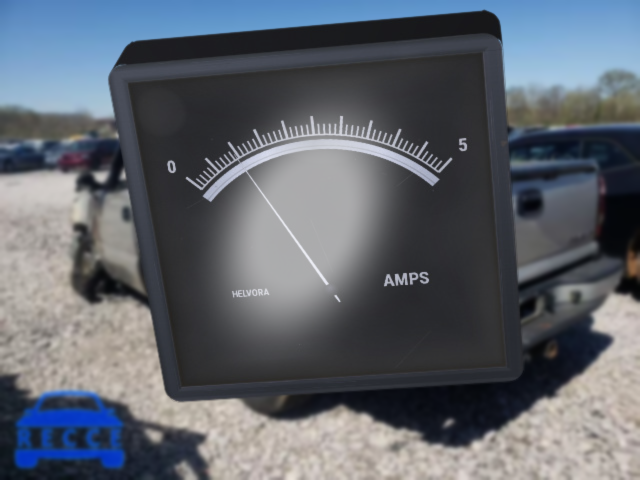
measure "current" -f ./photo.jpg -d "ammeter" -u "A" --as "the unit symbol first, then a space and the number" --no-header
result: A 1
